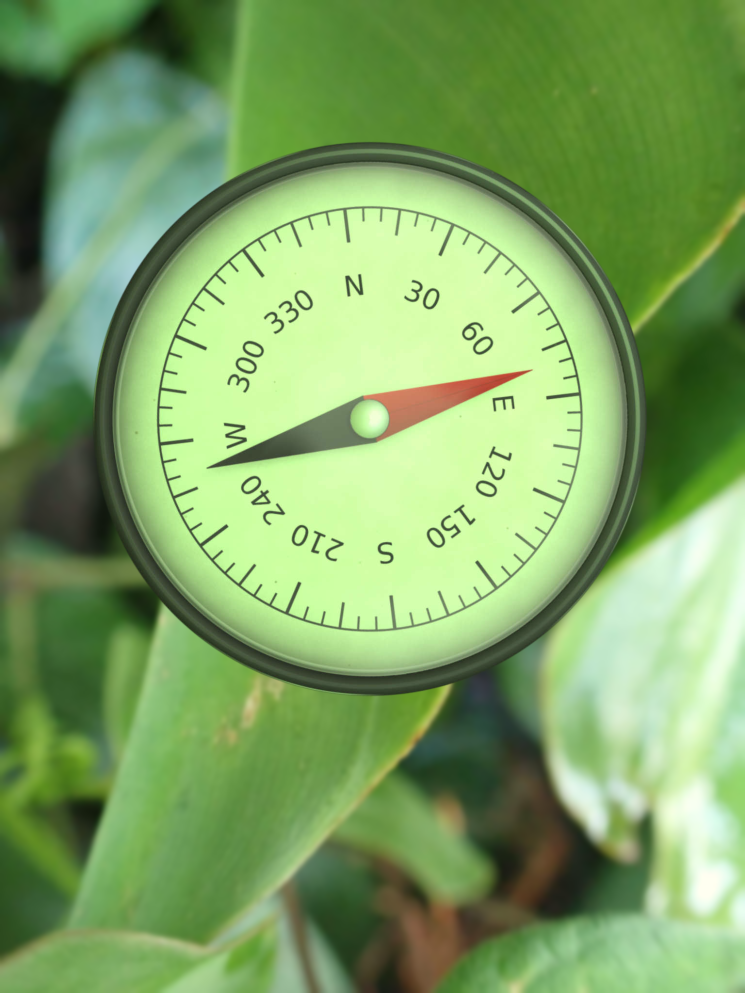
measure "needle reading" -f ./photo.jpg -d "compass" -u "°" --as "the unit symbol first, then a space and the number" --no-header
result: ° 80
